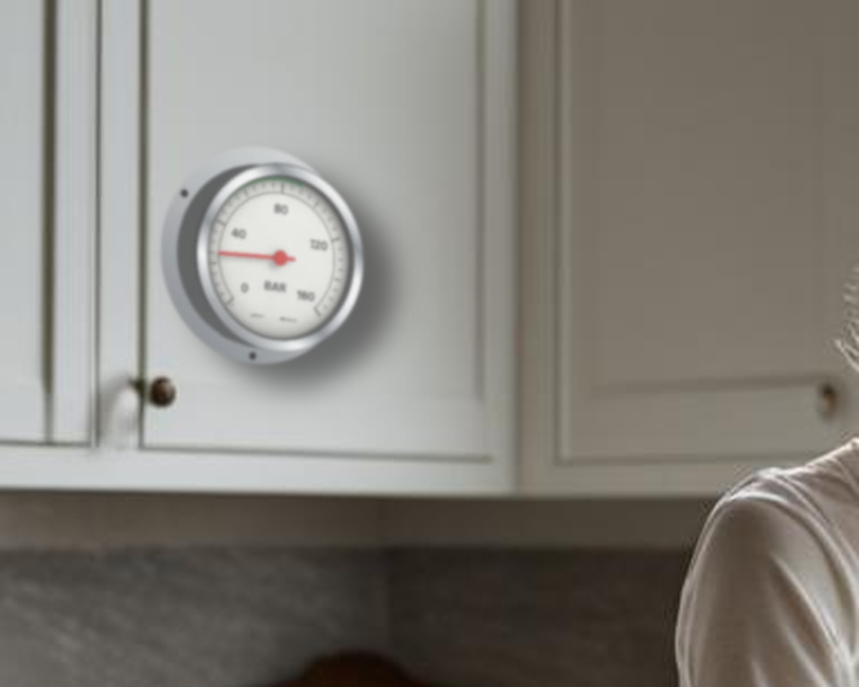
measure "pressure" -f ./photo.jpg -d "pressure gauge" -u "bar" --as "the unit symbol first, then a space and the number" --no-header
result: bar 25
